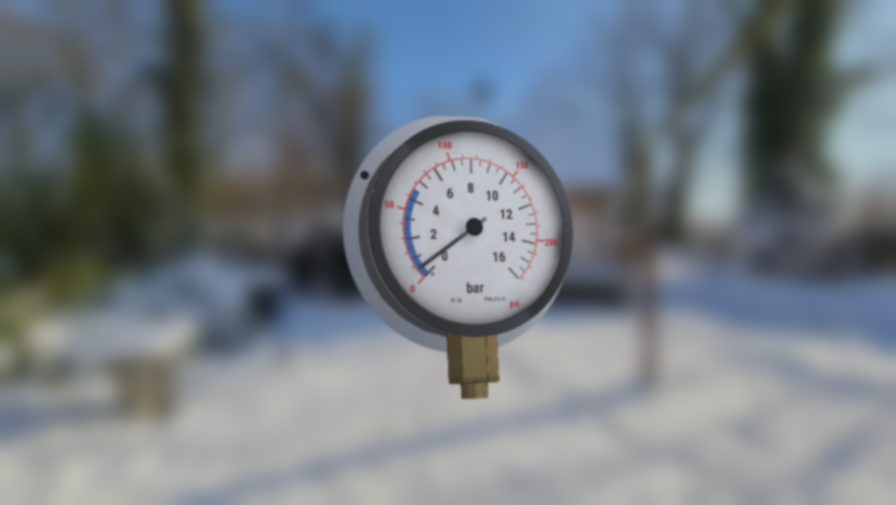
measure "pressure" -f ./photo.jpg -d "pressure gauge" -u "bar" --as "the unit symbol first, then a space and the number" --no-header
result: bar 0.5
